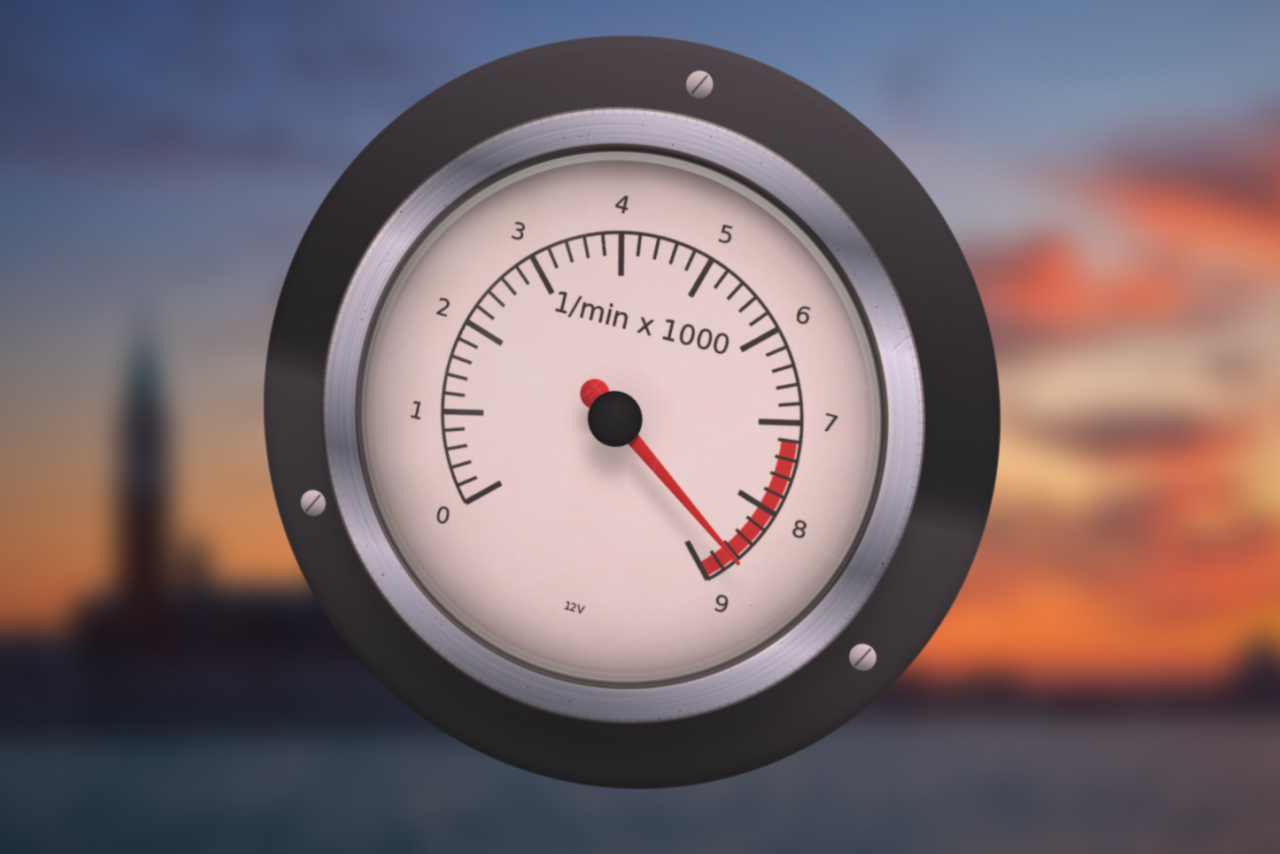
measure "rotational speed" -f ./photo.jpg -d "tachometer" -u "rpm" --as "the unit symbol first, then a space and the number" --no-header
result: rpm 8600
